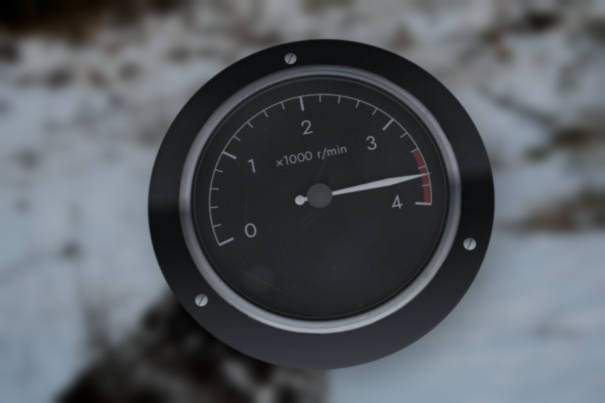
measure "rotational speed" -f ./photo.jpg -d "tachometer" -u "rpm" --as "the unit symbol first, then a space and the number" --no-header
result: rpm 3700
